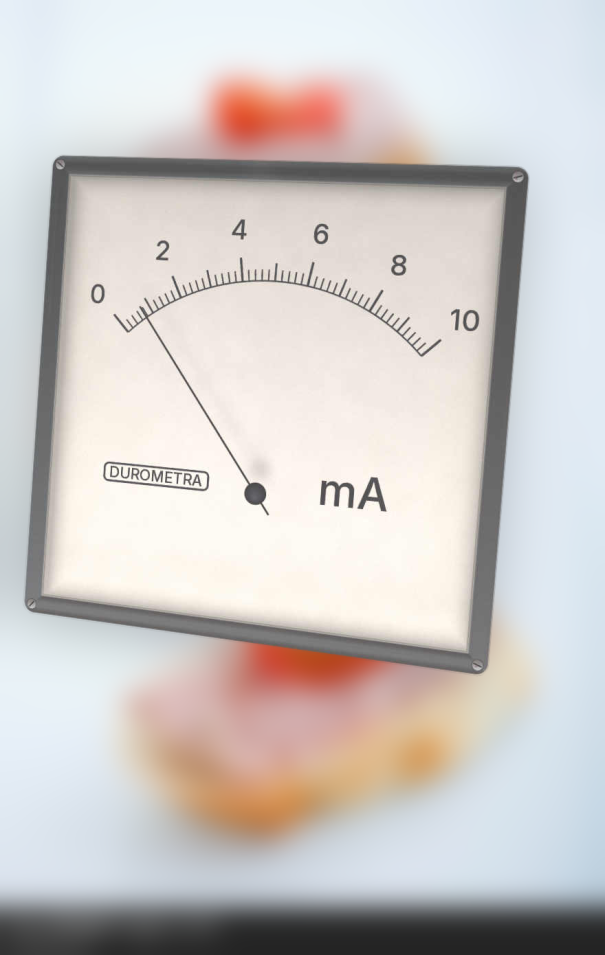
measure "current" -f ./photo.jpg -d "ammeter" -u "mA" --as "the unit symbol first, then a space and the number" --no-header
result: mA 0.8
